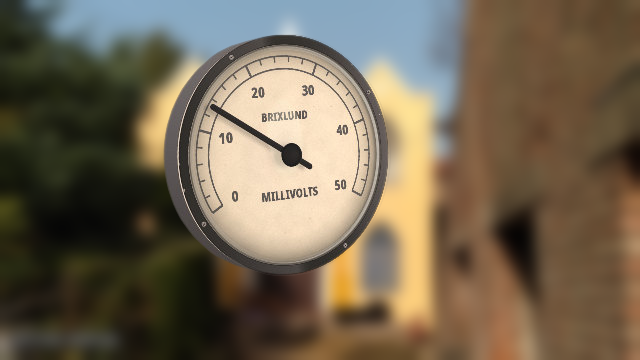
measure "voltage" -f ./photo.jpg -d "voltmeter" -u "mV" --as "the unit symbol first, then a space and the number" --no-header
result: mV 13
